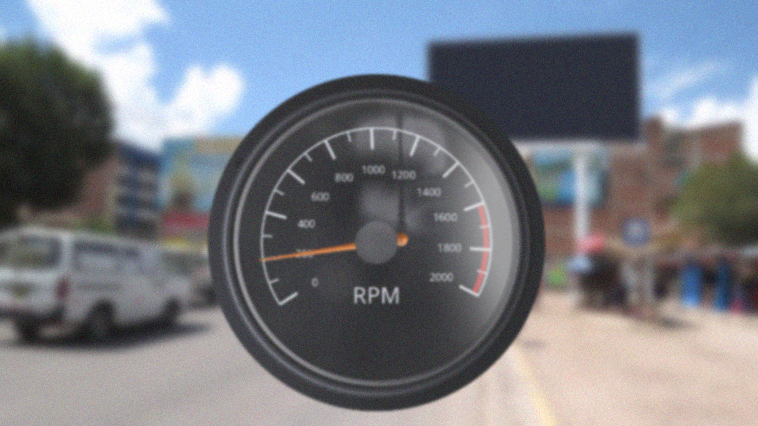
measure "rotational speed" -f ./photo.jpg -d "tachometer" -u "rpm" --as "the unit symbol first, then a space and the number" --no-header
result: rpm 200
